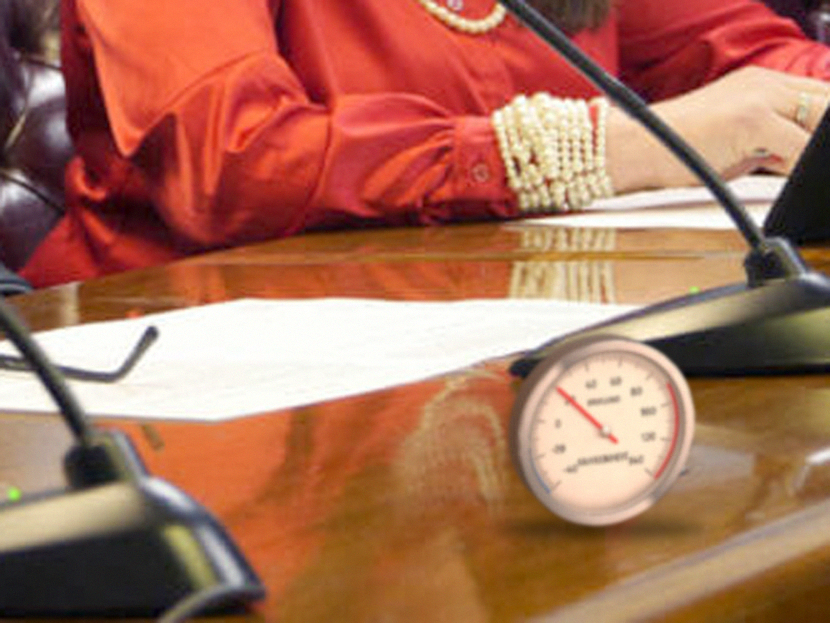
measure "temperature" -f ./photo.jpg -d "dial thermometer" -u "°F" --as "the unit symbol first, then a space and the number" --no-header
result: °F 20
